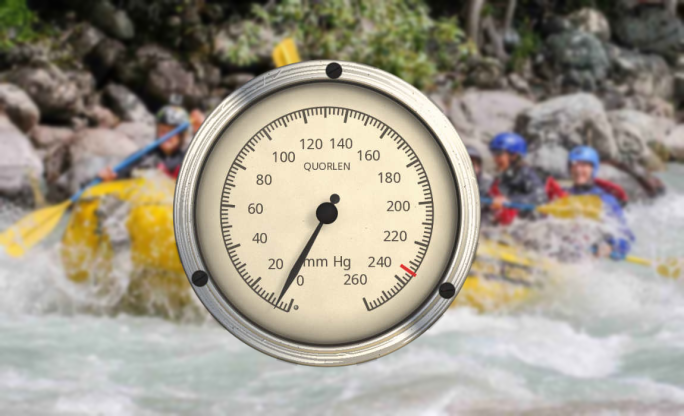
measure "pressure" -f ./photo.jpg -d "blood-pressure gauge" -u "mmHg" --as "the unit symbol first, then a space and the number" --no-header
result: mmHg 6
